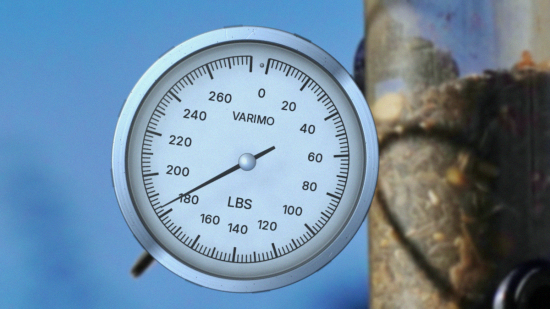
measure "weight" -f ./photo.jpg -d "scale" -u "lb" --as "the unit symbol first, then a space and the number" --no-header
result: lb 184
